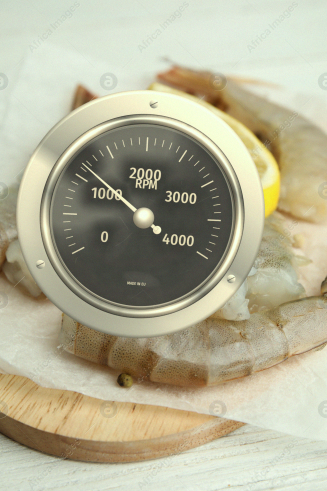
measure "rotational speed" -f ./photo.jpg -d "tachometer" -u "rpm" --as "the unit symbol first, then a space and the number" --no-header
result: rpm 1150
